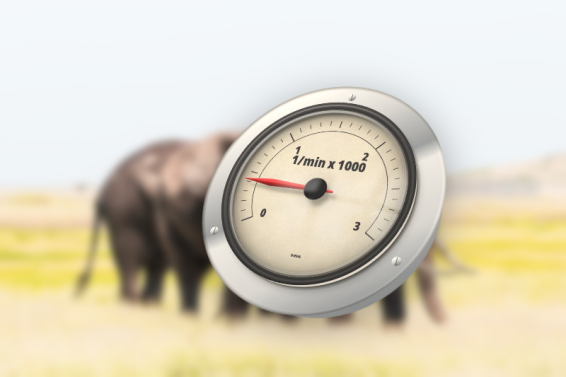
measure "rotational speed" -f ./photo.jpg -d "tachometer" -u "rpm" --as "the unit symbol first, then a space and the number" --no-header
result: rpm 400
